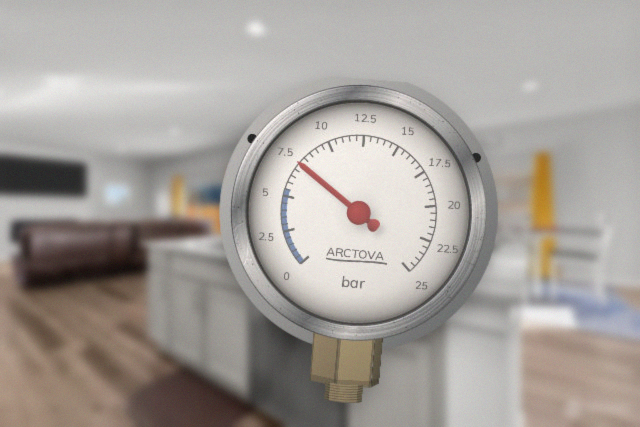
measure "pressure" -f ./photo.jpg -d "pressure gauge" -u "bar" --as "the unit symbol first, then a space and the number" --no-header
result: bar 7.5
